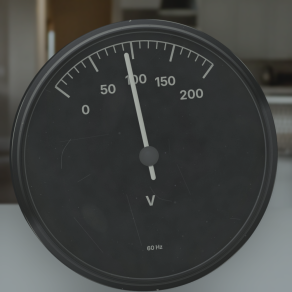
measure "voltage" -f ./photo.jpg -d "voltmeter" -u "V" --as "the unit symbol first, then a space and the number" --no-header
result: V 90
